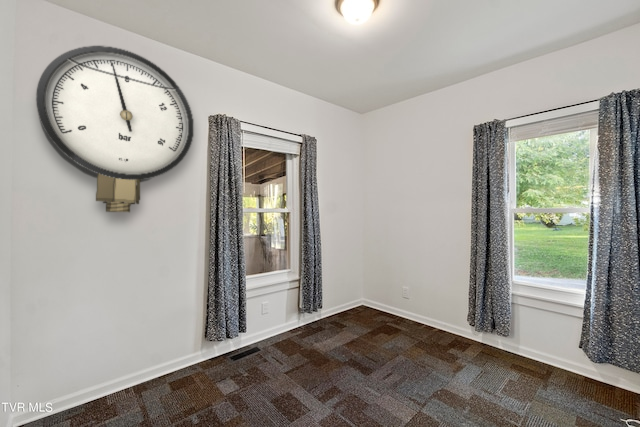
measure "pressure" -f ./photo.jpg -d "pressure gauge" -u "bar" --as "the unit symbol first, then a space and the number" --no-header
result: bar 7
